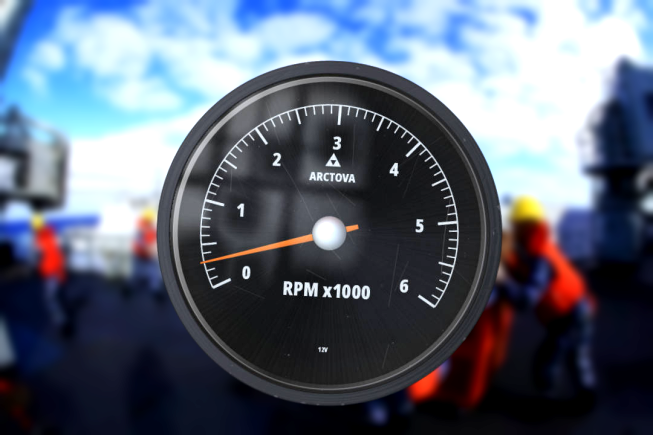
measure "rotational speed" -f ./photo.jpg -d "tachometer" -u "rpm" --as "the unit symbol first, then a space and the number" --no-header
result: rpm 300
